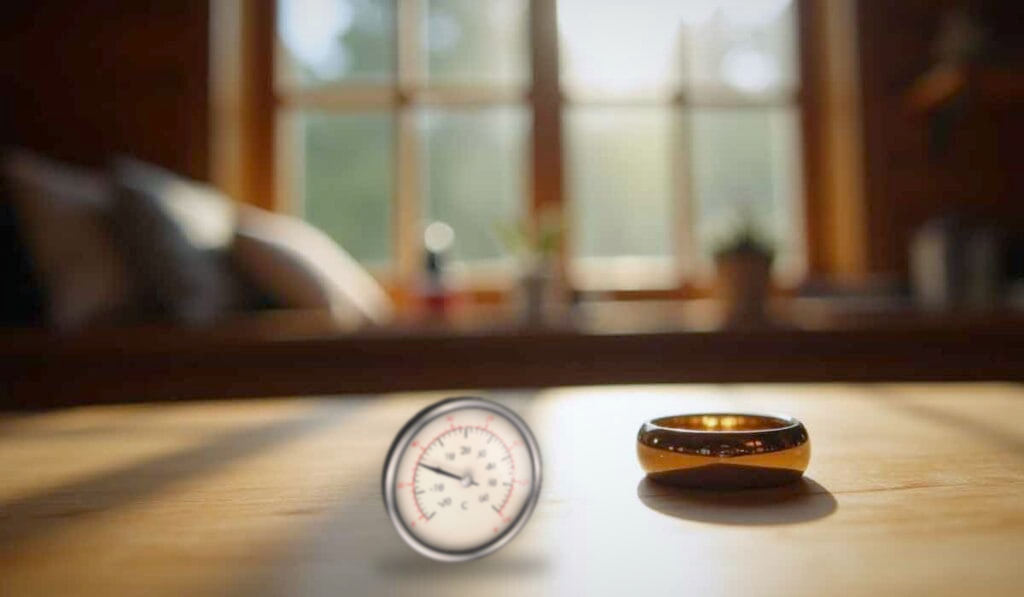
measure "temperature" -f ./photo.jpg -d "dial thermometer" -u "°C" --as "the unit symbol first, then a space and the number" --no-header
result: °C 0
